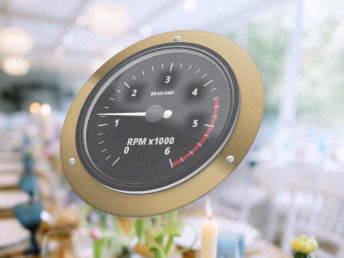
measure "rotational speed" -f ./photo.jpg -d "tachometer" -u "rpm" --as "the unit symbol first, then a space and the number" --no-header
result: rpm 1200
